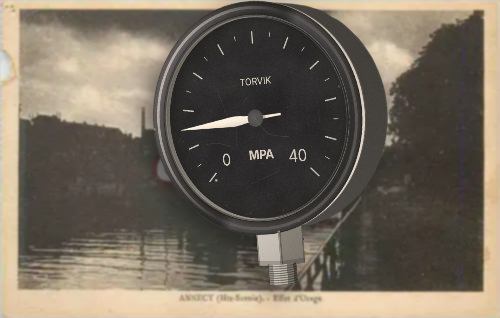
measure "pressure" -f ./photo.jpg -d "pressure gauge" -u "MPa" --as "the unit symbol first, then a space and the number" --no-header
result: MPa 6
